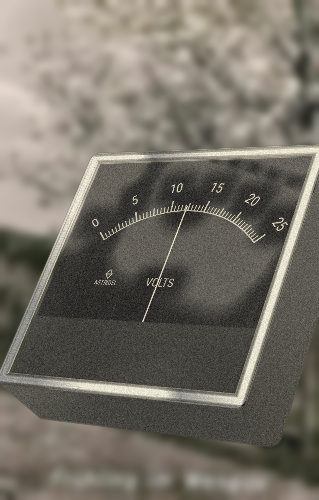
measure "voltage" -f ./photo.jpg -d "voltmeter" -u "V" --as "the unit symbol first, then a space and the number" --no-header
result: V 12.5
